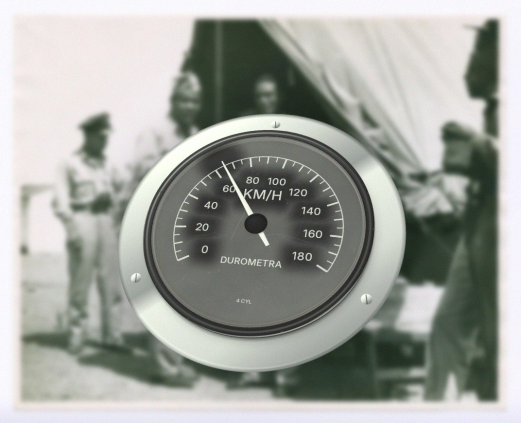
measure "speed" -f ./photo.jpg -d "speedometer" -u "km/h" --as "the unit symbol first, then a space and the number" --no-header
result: km/h 65
